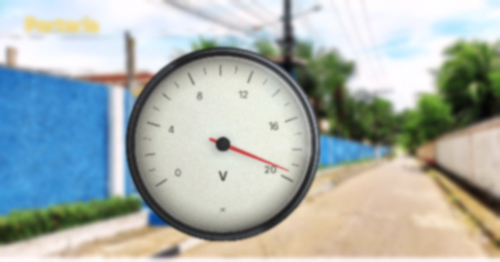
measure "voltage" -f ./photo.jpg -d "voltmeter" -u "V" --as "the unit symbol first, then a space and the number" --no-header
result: V 19.5
